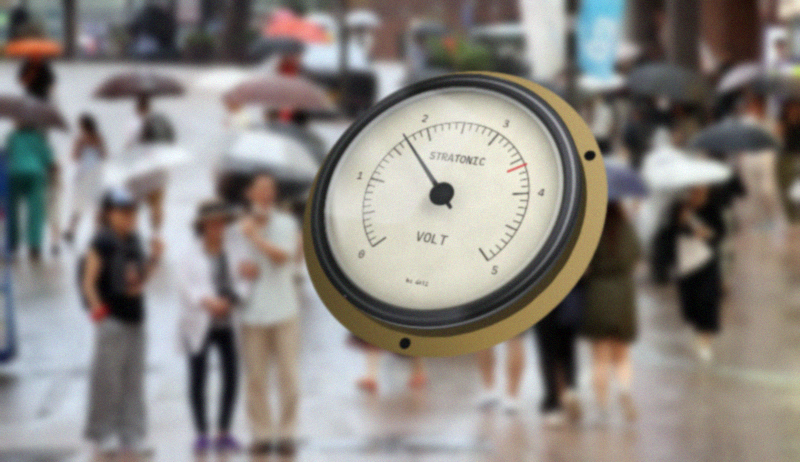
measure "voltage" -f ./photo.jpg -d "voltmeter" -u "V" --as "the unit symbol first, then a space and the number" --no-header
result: V 1.7
